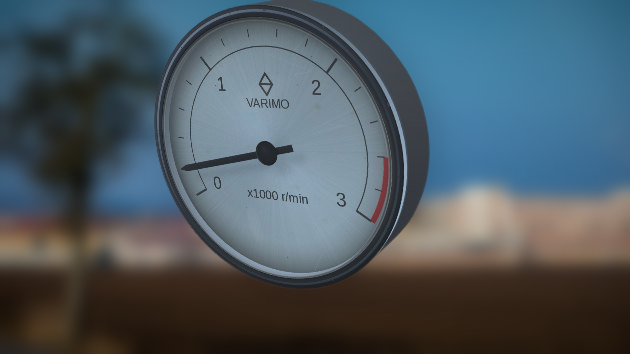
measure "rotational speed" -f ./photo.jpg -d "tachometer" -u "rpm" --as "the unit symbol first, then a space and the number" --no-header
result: rpm 200
